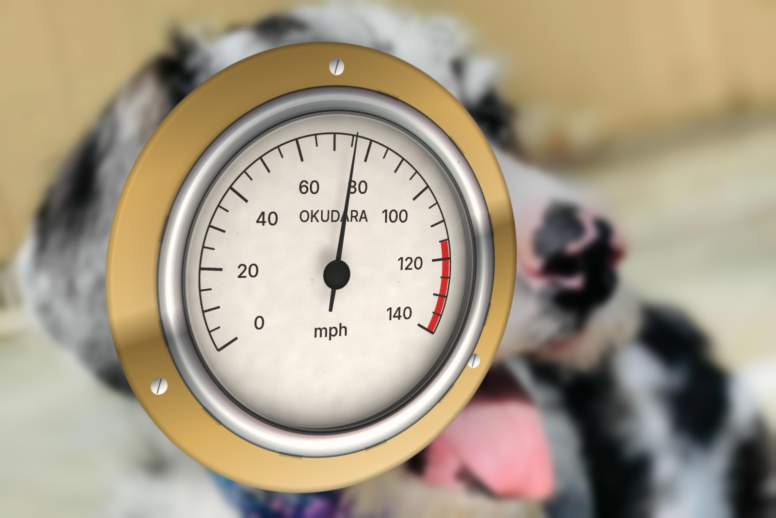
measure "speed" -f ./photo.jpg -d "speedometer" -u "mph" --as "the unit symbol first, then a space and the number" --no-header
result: mph 75
